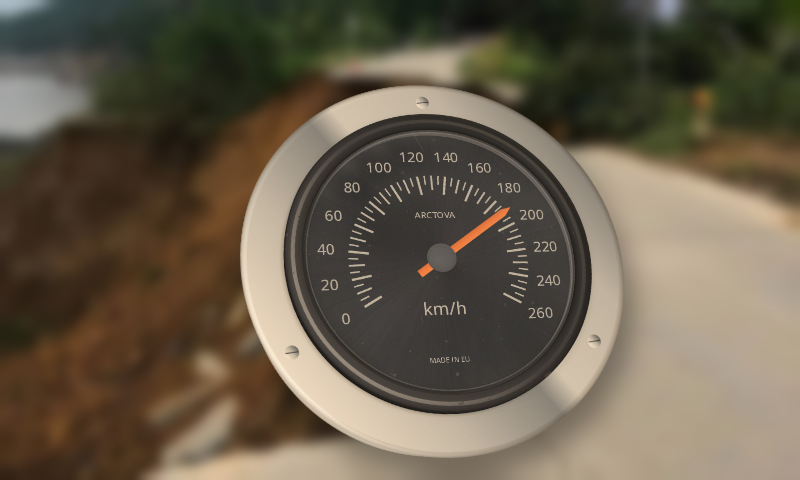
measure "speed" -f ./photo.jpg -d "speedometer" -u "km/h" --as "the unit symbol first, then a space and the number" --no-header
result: km/h 190
